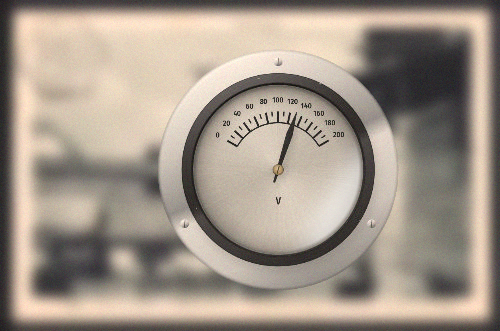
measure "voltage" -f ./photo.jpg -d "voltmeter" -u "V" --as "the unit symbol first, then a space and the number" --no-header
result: V 130
